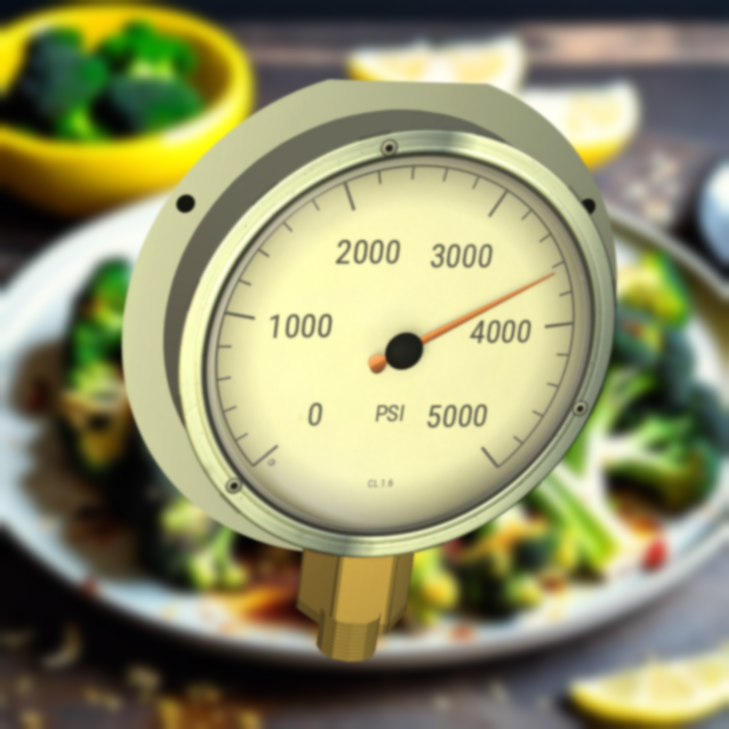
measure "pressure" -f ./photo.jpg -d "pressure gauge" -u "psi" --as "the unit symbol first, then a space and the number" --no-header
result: psi 3600
